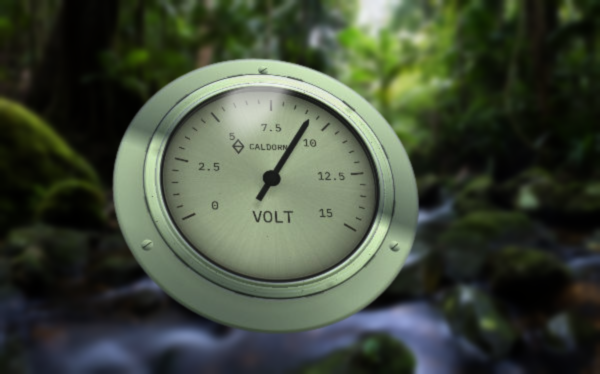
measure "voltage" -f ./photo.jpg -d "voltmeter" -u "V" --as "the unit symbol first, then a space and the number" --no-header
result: V 9.25
